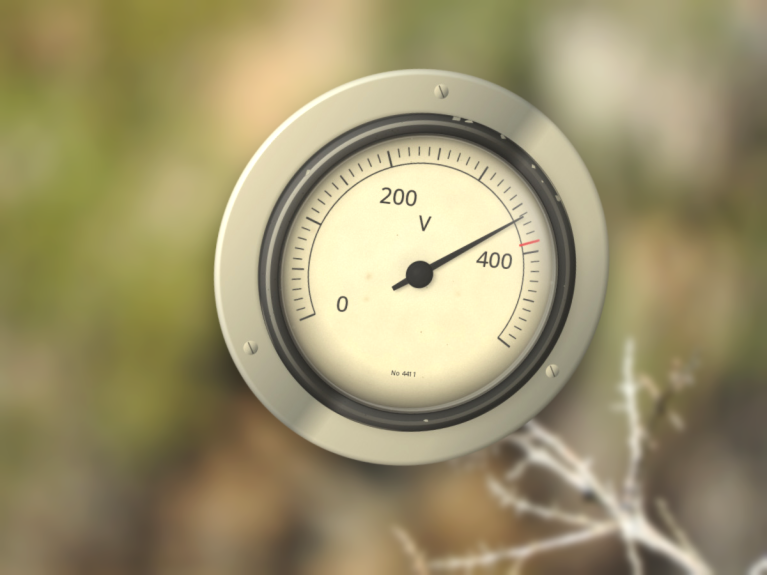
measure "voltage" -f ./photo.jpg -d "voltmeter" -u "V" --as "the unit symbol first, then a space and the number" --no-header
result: V 360
